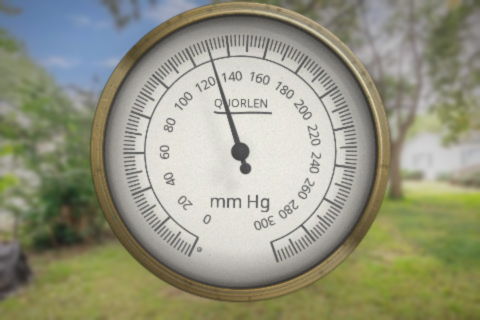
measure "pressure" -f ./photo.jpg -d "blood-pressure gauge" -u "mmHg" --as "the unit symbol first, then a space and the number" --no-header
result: mmHg 130
